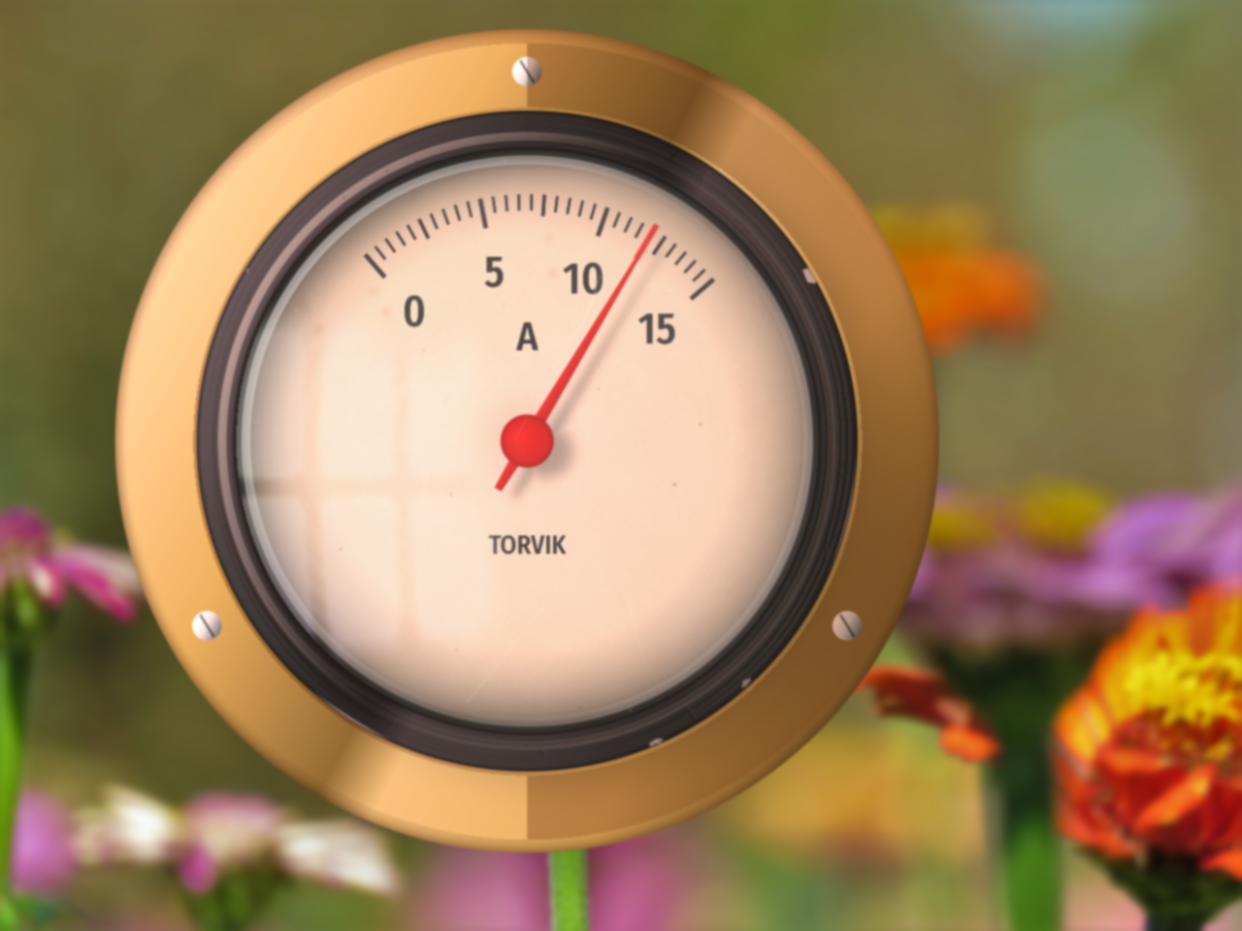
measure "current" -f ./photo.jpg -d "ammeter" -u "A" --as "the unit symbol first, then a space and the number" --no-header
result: A 12
